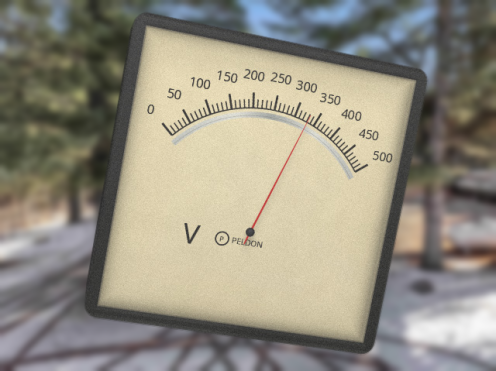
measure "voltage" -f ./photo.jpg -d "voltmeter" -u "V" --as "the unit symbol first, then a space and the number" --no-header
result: V 330
